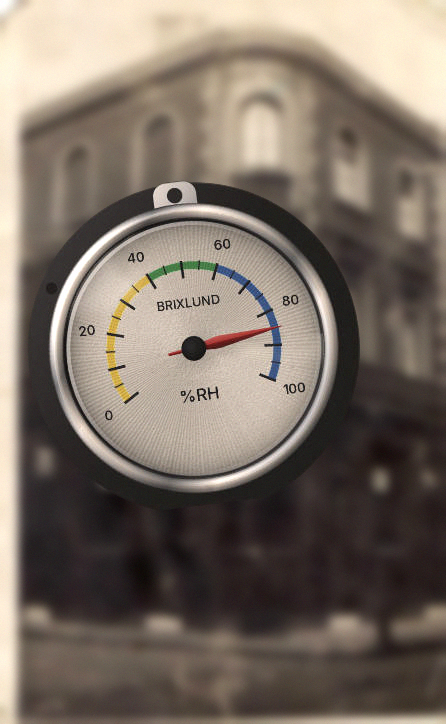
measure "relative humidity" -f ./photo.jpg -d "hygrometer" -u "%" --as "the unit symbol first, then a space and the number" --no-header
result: % 85
